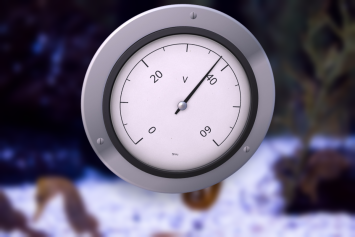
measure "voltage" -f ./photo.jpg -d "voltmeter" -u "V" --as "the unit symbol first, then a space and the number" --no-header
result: V 37.5
